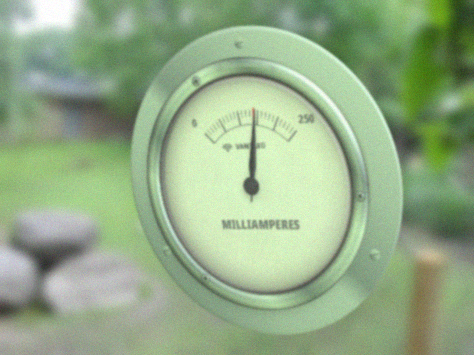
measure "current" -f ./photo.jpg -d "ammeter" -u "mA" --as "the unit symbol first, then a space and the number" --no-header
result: mA 150
